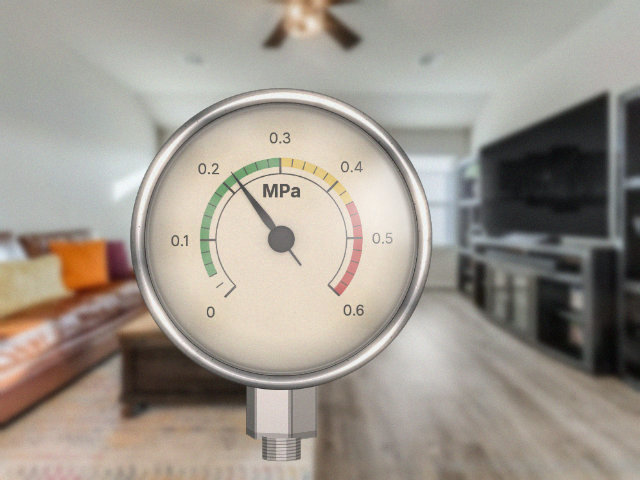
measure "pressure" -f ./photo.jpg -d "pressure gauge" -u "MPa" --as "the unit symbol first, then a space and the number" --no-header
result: MPa 0.22
